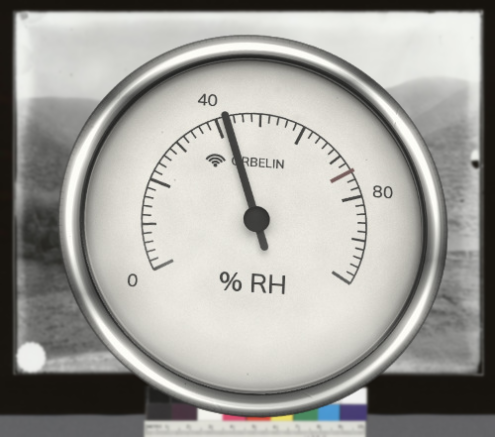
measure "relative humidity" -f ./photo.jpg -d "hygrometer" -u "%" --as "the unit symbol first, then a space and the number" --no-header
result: % 42
